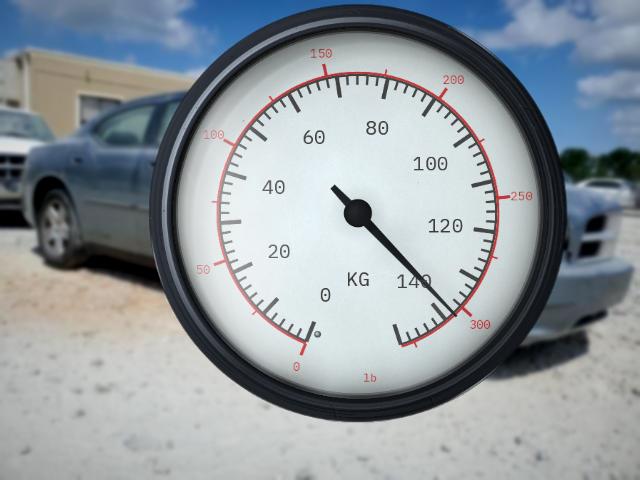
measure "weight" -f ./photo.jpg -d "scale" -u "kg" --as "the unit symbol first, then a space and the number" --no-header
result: kg 138
